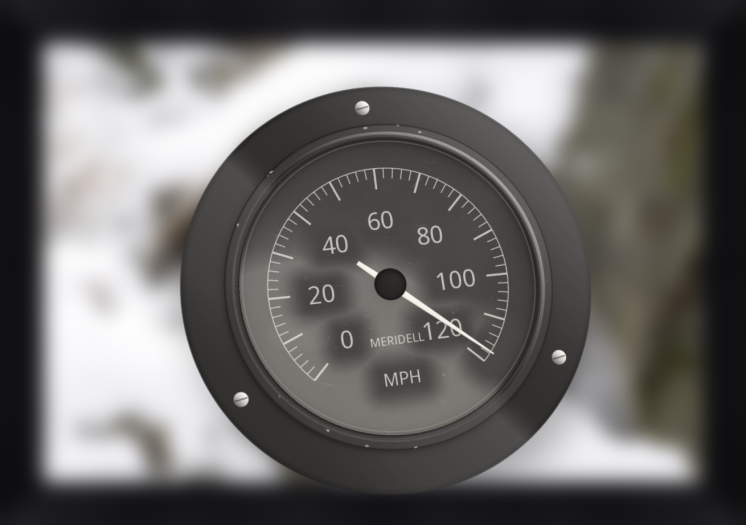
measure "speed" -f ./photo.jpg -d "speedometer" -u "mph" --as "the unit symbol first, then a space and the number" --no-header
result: mph 118
